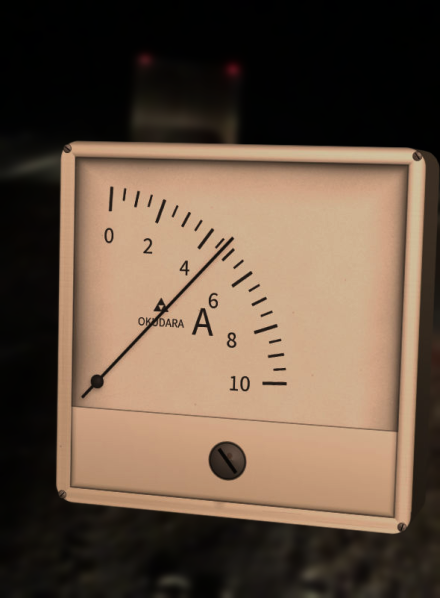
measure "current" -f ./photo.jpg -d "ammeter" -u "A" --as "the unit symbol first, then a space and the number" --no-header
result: A 4.75
